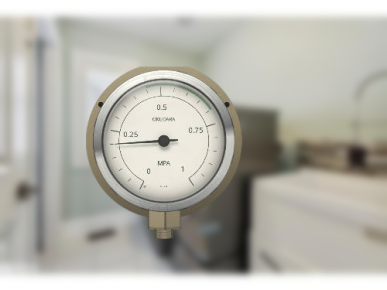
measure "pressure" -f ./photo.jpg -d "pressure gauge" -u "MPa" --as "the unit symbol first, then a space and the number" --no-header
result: MPa 0.2
